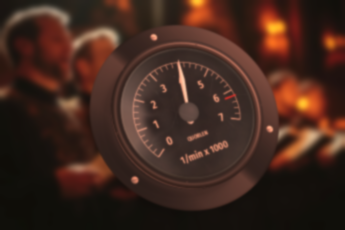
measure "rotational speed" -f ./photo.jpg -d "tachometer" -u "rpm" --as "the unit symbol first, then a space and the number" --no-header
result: rpm 4000
